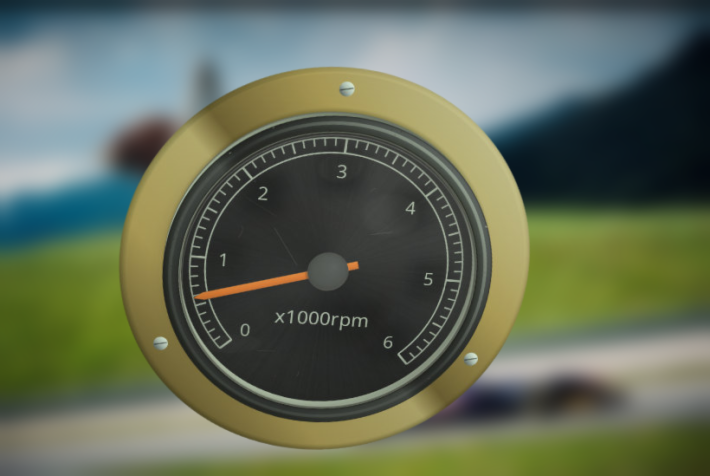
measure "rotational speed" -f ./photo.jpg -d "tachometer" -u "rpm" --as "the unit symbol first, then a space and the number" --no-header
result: rpm 600
